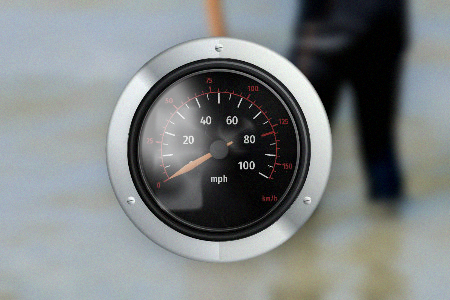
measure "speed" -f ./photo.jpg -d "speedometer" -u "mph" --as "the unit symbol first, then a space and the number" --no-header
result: mph 0
